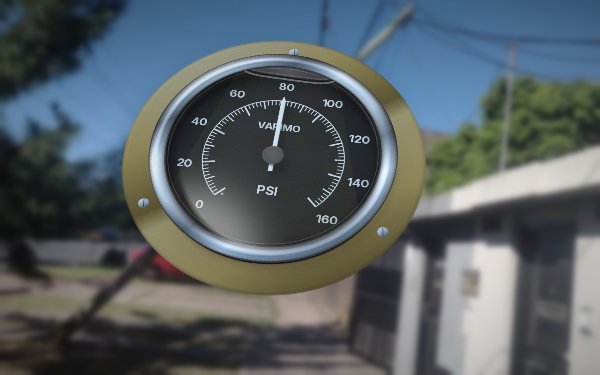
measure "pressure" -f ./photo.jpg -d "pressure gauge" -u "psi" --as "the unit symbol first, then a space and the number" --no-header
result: psi 80
